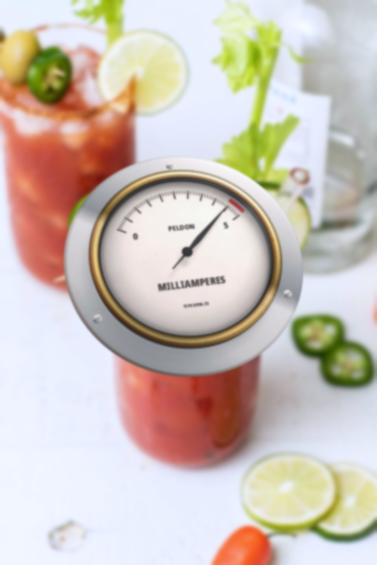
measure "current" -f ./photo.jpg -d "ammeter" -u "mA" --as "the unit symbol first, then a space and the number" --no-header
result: mA 4.5
